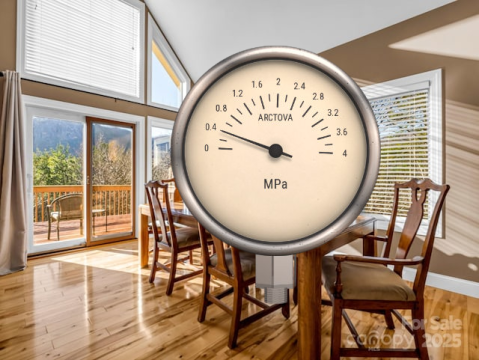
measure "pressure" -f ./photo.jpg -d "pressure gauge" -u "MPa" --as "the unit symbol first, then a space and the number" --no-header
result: MPa 0.4
